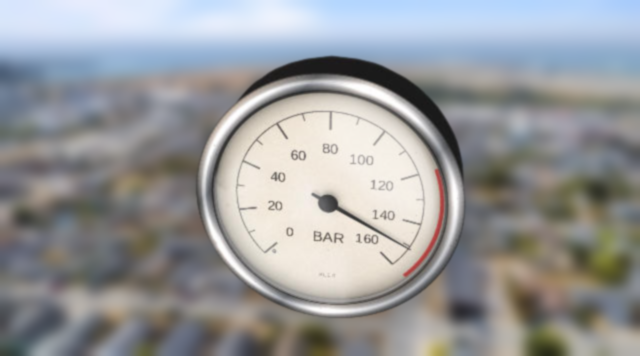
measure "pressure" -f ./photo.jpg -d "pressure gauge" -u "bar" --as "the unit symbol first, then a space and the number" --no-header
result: bar 150
